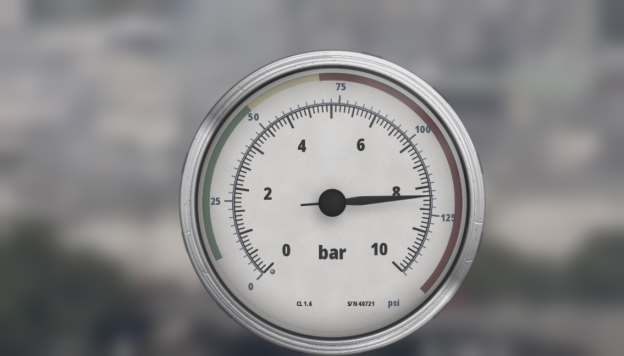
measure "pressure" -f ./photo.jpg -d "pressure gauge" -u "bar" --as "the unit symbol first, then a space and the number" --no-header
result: bar 8.2
